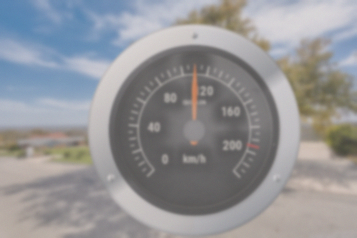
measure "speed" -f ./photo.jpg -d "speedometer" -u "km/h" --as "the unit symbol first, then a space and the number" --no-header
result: km/h 110
